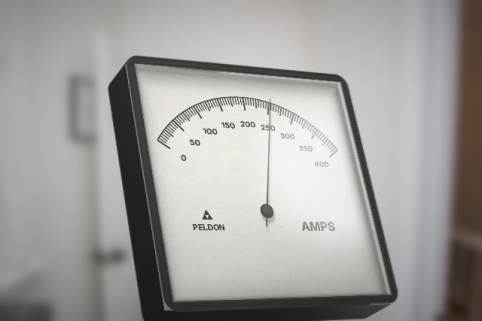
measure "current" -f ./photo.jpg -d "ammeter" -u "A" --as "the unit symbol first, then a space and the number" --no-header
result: A 250
